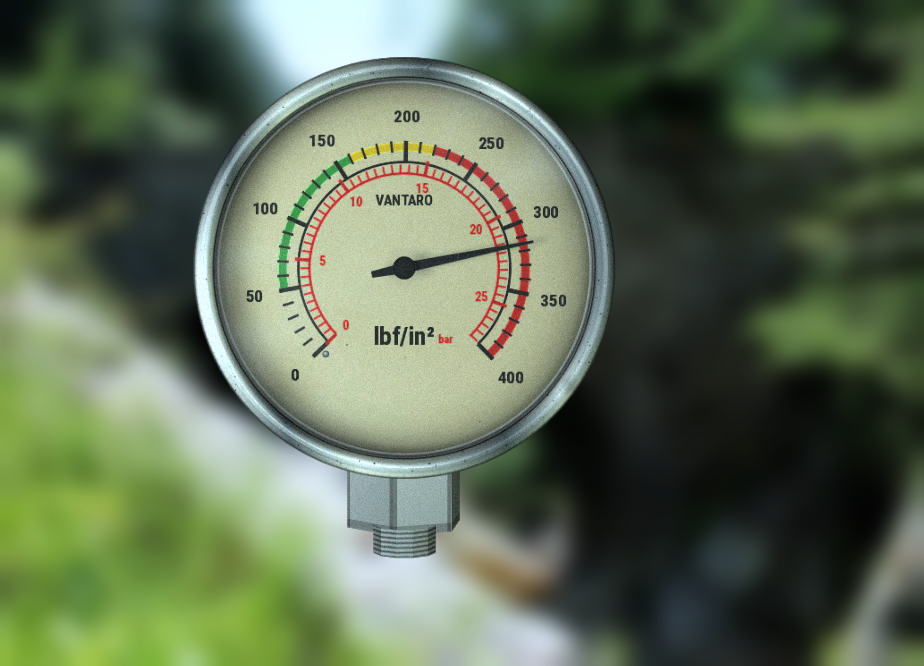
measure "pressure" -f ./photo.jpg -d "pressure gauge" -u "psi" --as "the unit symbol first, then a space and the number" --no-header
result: psi 315
